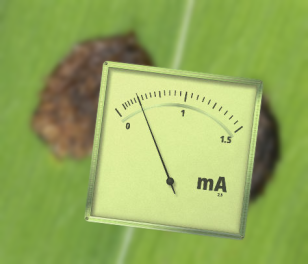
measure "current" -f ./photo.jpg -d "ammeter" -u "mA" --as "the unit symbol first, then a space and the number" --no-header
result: mA 0.5
